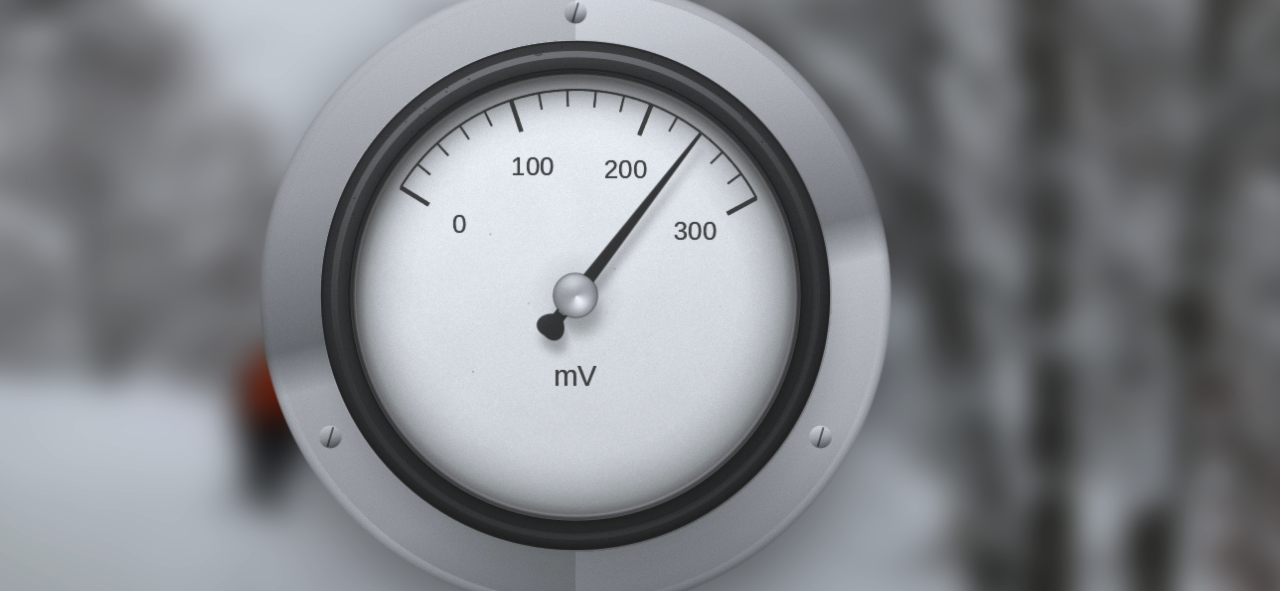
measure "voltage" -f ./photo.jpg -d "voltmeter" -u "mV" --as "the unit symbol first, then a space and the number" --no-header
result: mV 240
